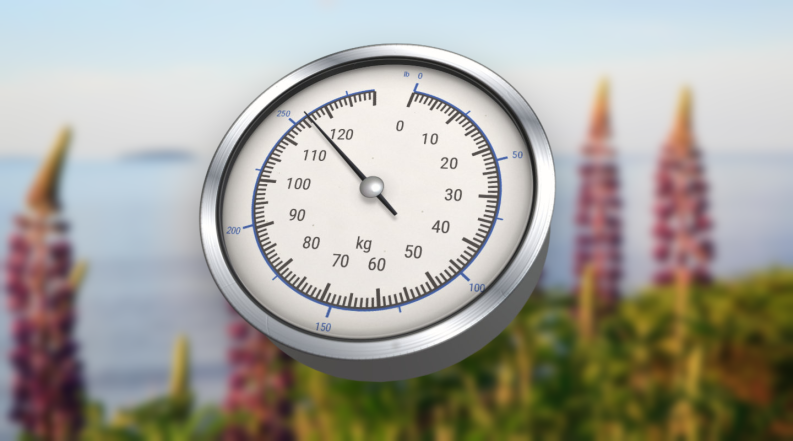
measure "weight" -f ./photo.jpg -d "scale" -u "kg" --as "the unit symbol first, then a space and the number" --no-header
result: kg 116
